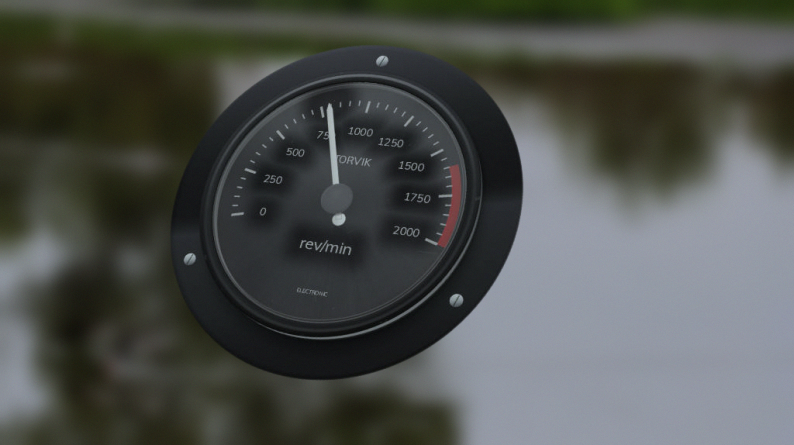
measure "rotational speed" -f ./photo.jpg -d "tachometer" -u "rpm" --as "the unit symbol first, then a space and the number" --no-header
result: rpm 800
